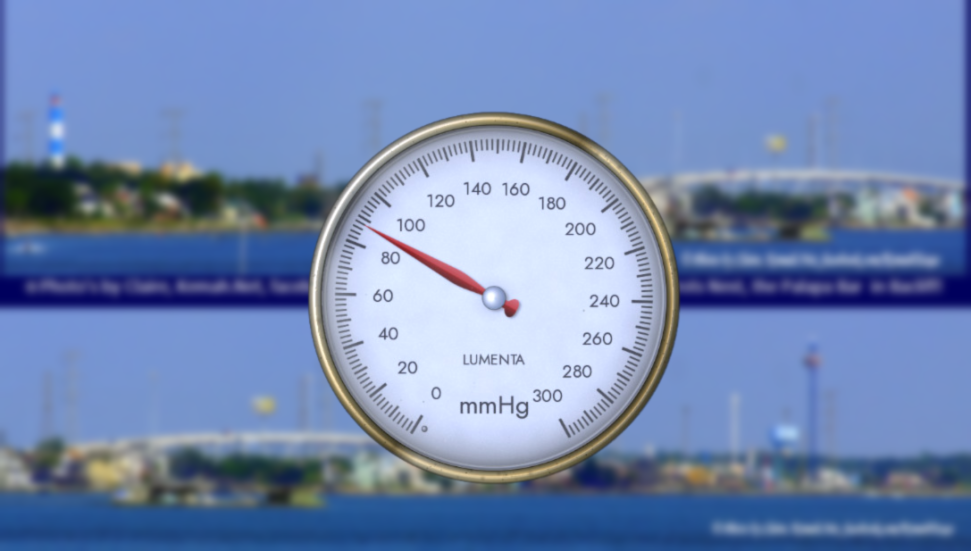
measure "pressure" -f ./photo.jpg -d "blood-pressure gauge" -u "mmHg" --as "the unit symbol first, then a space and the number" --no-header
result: mmHg 88
